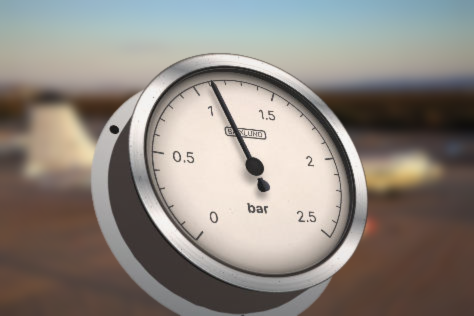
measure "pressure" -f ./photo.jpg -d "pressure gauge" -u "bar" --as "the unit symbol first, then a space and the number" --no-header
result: bar 1.1
